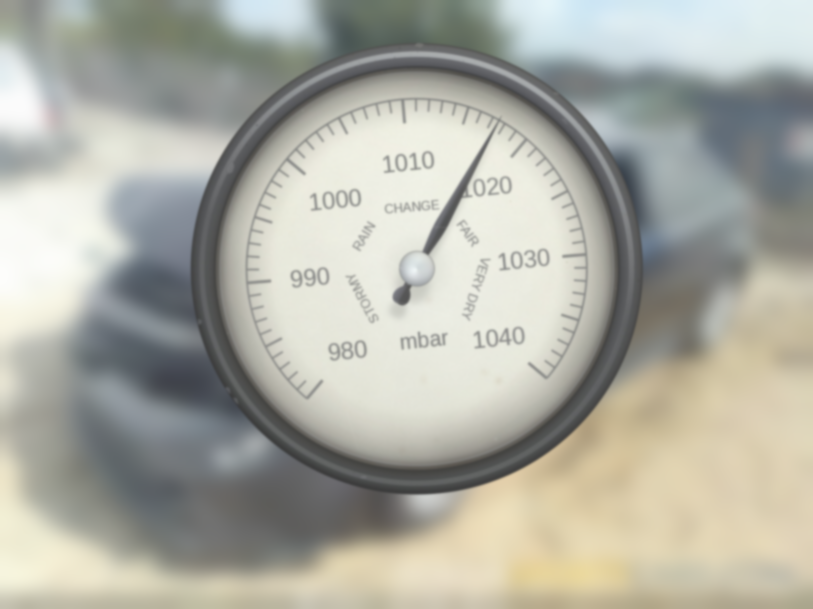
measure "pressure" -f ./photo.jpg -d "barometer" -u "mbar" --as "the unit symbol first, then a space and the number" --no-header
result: mbar 1017.5
